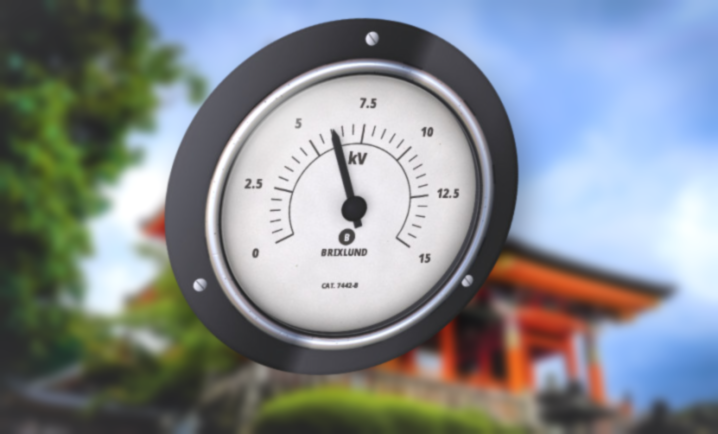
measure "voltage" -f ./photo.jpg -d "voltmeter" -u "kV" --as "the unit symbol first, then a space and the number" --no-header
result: kV 6
